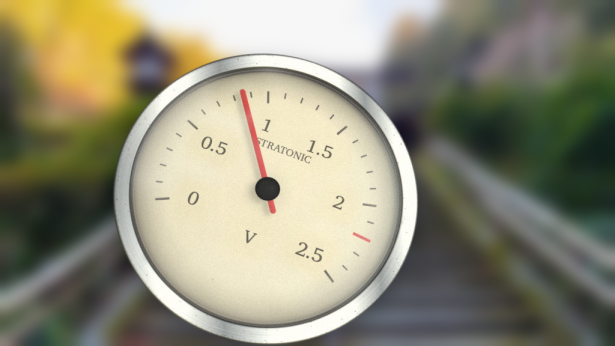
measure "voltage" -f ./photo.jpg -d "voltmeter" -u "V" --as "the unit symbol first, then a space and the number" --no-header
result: V 0.85
